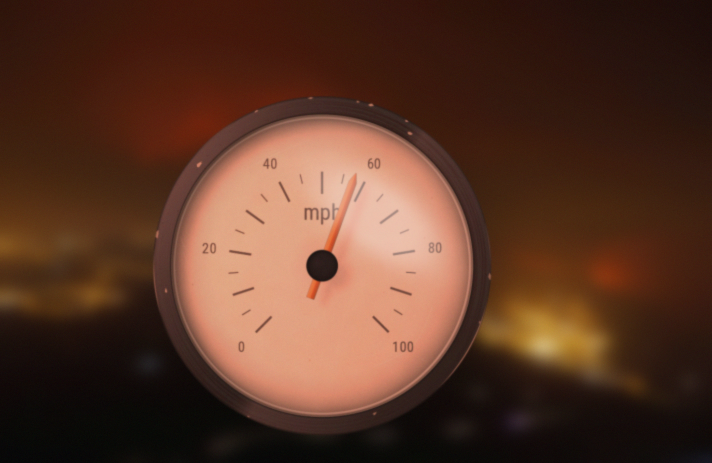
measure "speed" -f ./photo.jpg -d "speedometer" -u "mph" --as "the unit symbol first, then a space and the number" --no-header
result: mph 57.5
